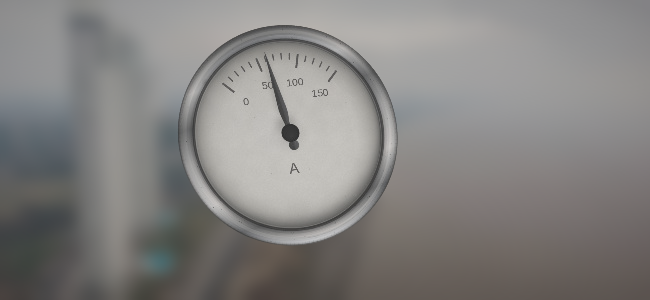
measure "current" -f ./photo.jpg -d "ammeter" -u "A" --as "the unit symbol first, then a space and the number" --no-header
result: A 60
